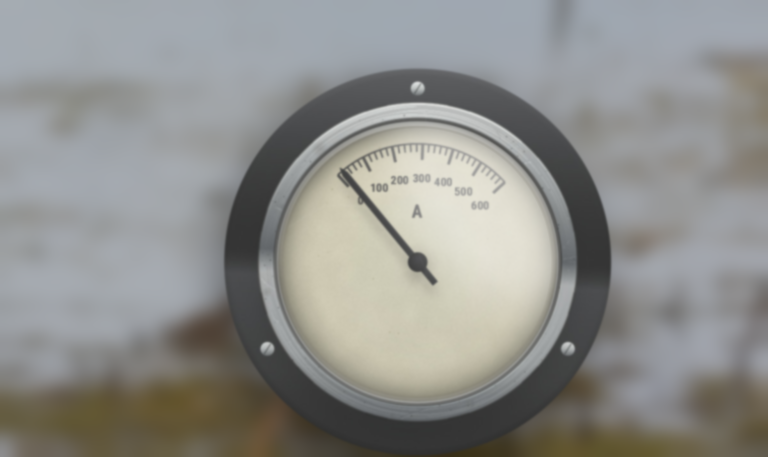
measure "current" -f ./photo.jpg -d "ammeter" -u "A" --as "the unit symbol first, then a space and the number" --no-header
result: A 20
